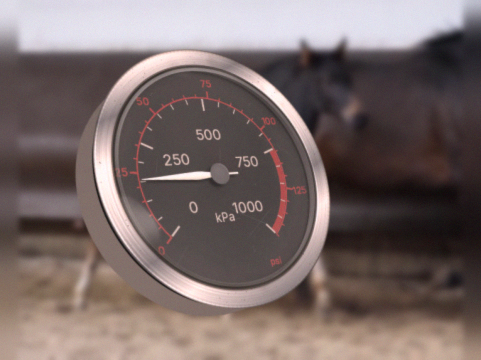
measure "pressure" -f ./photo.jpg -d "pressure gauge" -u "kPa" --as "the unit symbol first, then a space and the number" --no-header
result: kPa 150
